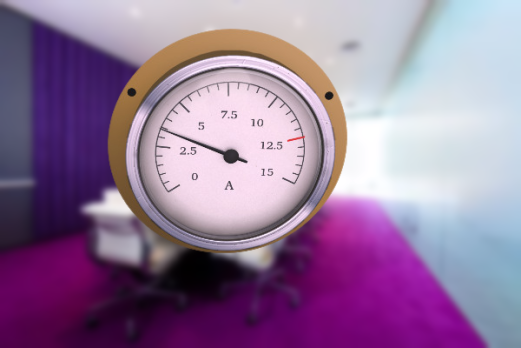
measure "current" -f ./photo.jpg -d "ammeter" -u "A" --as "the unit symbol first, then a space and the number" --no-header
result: A 3.5
